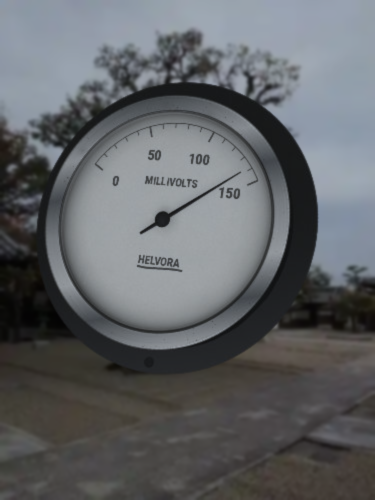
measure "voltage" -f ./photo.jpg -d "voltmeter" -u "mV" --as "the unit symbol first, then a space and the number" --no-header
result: mV 140
